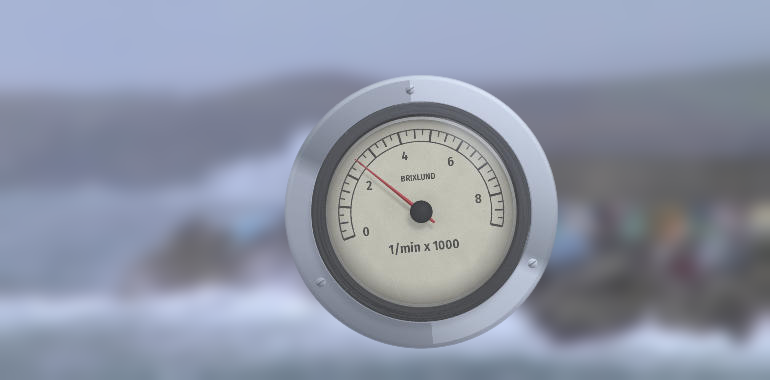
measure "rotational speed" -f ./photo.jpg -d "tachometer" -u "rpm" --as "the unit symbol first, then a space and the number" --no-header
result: rpm 2500
